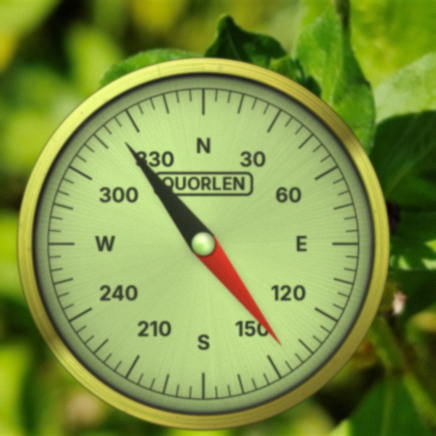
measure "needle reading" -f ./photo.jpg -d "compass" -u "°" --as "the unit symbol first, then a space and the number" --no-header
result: ° 142.5
